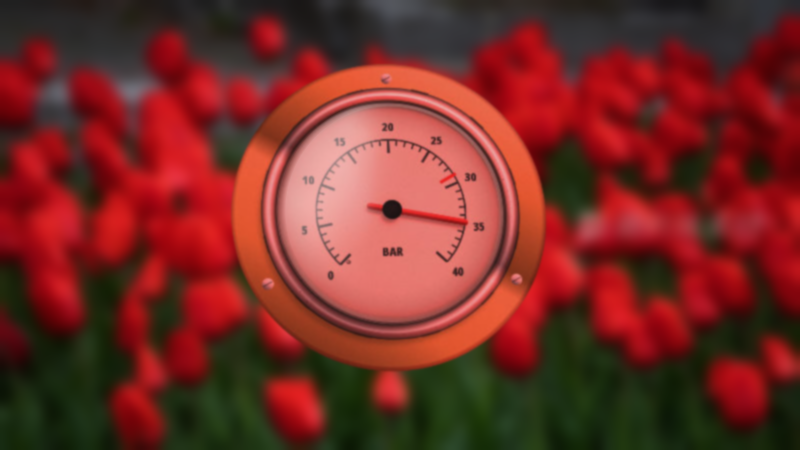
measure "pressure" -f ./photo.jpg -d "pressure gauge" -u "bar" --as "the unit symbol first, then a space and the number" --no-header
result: bar 35
